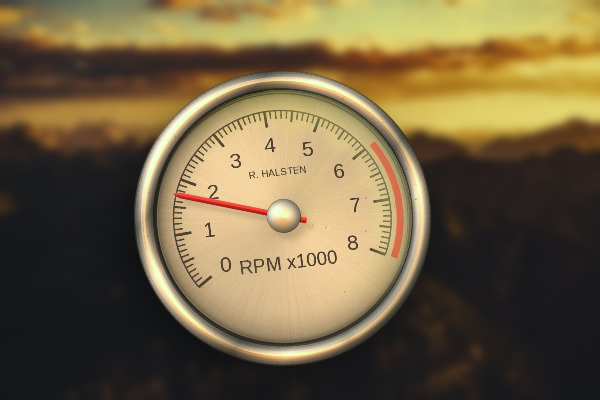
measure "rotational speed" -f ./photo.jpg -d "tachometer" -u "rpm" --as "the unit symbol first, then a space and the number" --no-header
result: rpm 1700
